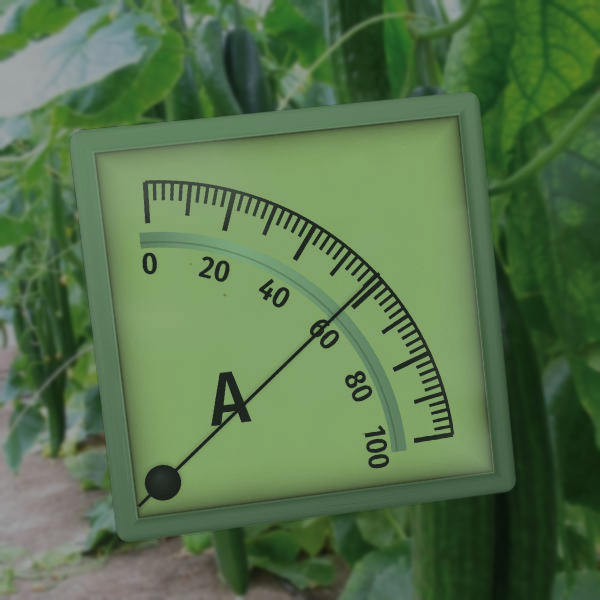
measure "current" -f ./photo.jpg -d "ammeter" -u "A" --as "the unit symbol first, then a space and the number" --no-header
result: A 58
